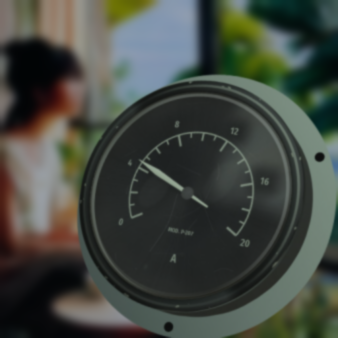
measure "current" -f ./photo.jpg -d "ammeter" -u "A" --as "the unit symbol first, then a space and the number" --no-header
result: A 4.5
